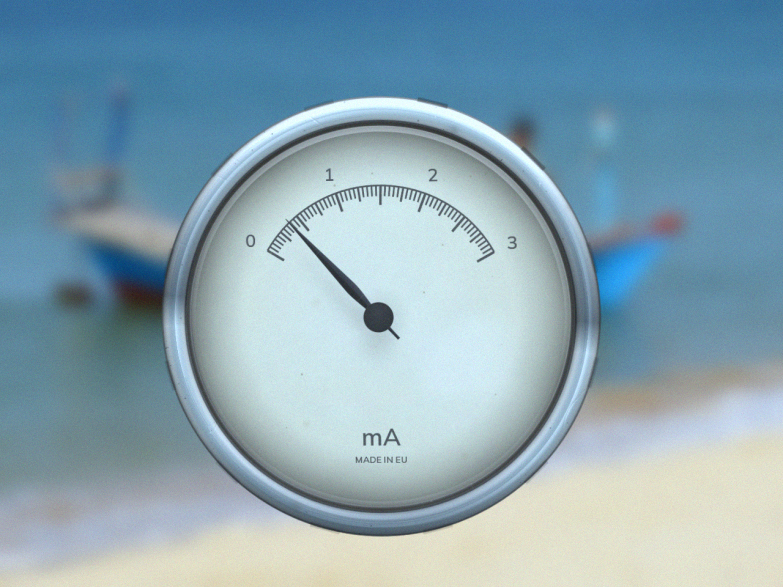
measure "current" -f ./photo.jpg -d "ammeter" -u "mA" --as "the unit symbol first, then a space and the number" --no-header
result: mA 0.4
